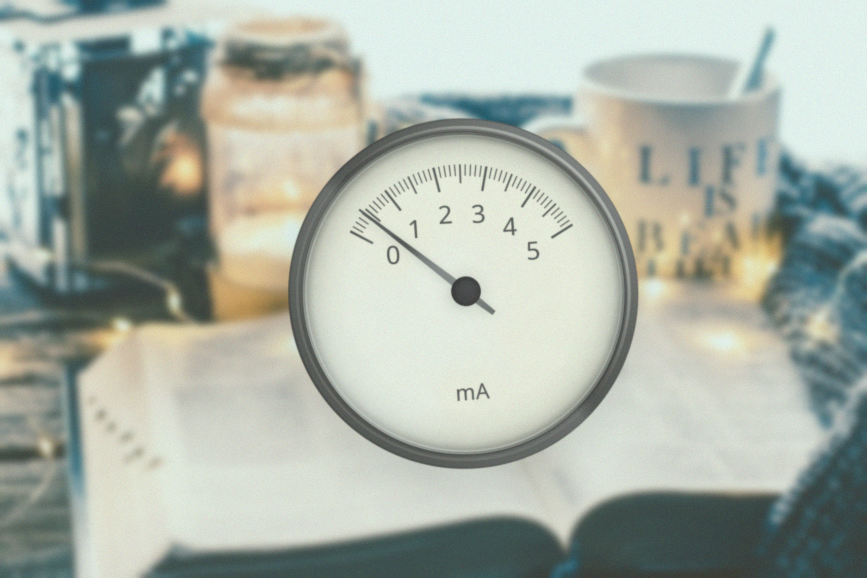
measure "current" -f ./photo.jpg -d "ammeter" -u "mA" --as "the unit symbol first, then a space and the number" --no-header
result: mA 0.4
